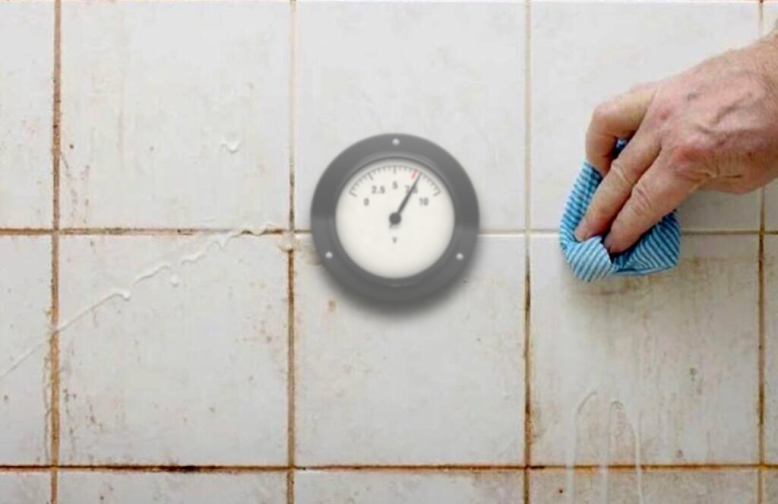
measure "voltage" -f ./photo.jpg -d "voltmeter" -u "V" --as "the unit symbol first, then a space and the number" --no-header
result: V 7.5
